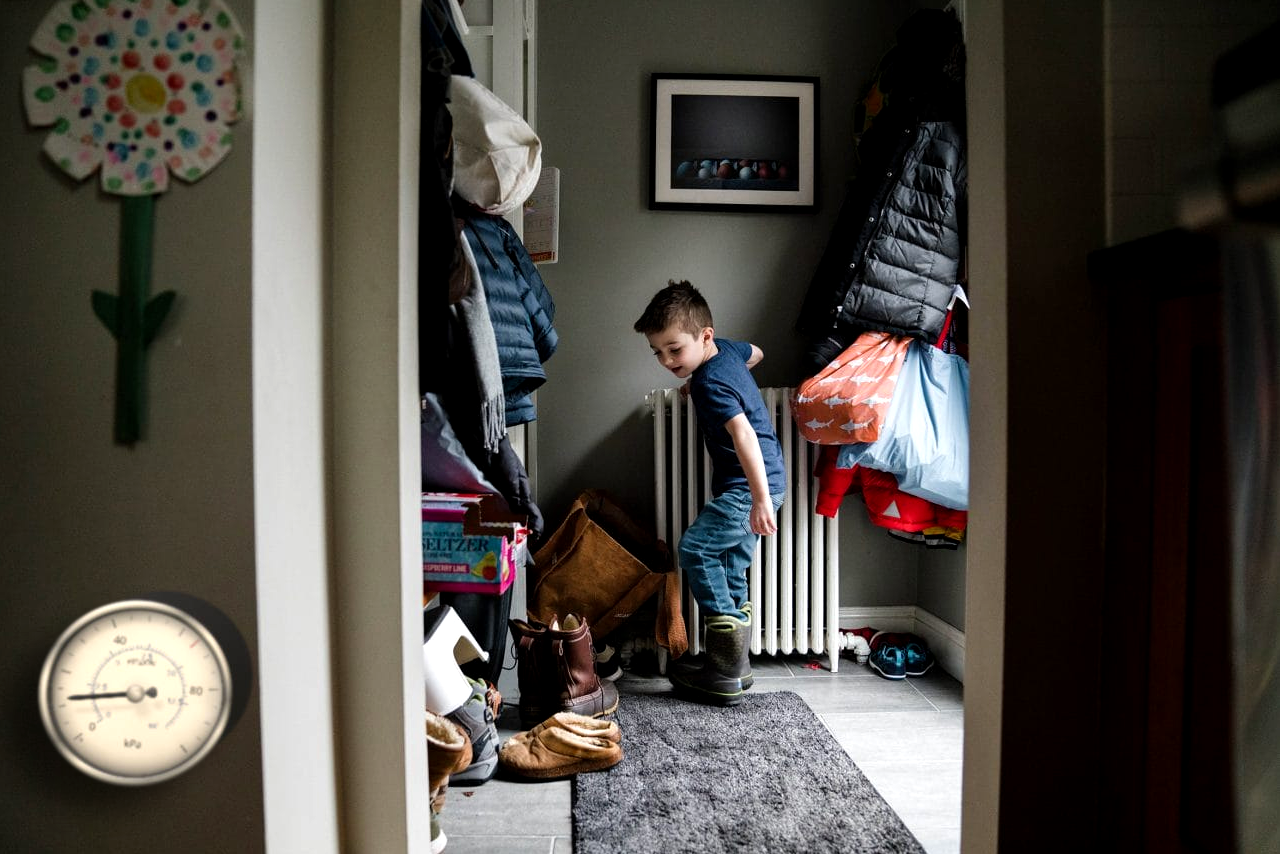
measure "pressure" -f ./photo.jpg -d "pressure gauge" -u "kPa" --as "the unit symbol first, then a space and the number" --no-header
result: kPa 12.5
